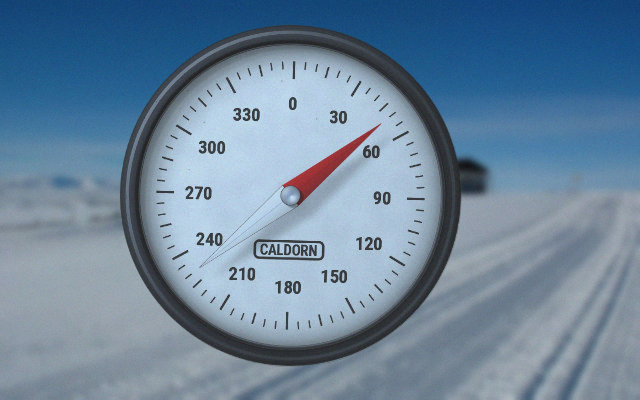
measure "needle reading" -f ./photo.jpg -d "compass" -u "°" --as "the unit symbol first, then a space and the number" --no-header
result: ° 50
